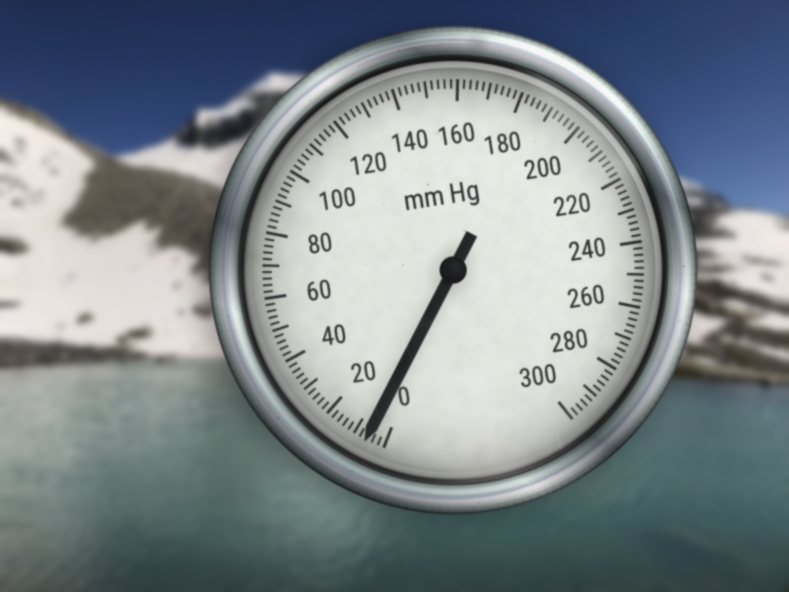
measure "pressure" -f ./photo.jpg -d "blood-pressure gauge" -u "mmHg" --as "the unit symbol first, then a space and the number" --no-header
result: mmHg 6
